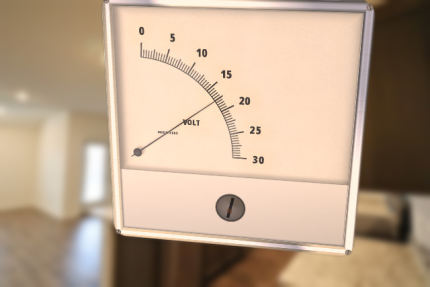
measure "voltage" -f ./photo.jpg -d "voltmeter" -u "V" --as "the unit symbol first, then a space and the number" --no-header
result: V 17.5
